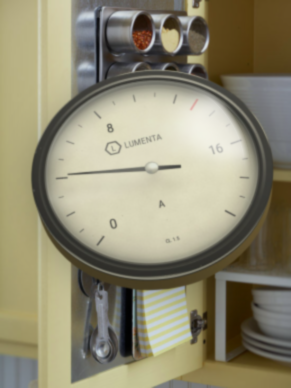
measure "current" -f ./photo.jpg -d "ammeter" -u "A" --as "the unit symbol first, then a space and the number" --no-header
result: A 4
